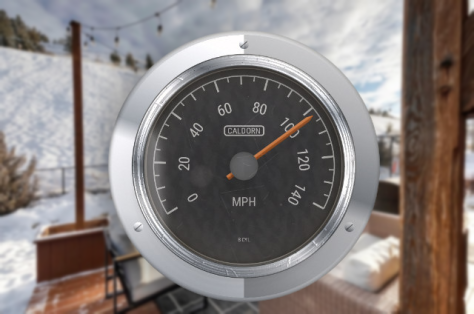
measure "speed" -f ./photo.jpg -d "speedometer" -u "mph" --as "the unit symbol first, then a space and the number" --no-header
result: mph 102.5
